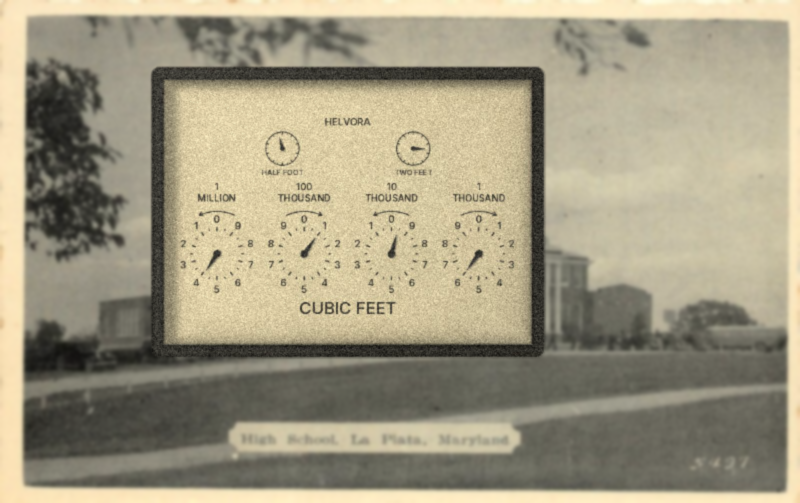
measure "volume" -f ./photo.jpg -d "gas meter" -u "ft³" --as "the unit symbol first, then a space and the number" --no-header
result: ft³ 409600
